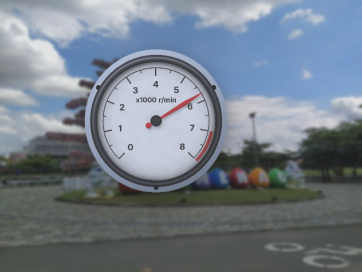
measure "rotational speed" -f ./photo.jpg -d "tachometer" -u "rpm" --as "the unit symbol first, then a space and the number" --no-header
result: rpm 5750
